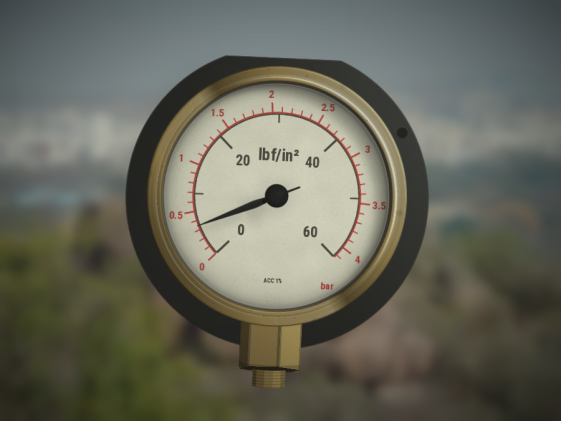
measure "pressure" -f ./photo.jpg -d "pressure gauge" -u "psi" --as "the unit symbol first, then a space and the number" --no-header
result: psi 5
